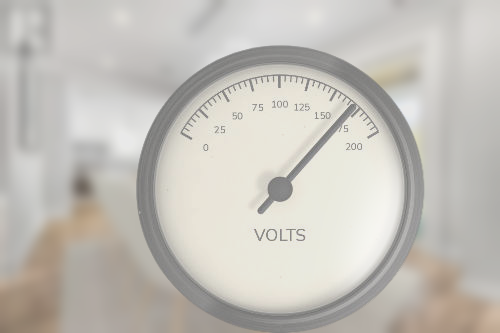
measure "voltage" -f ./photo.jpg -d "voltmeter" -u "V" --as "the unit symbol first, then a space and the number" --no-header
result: V 170
